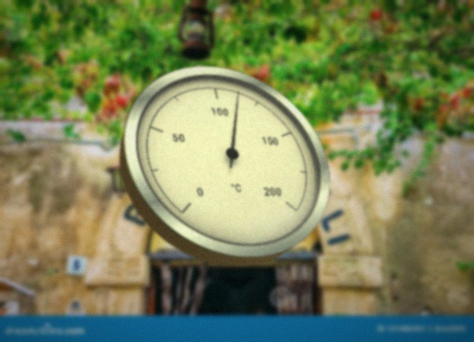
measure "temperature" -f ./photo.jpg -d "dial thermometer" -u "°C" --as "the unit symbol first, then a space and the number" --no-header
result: °C 112.5
